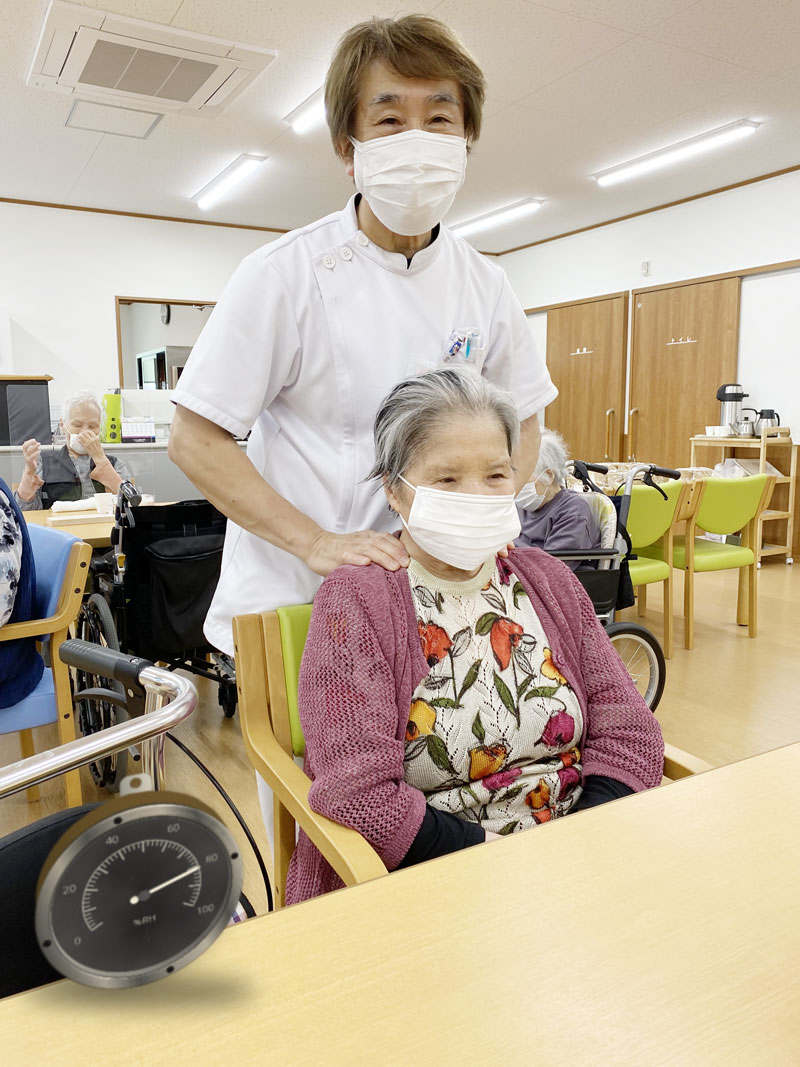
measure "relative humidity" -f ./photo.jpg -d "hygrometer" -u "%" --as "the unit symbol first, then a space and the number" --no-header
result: % 80
